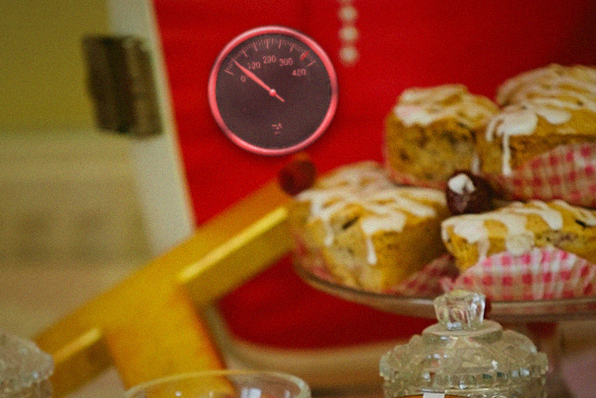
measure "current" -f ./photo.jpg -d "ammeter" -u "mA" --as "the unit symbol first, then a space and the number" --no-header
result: mA 50
